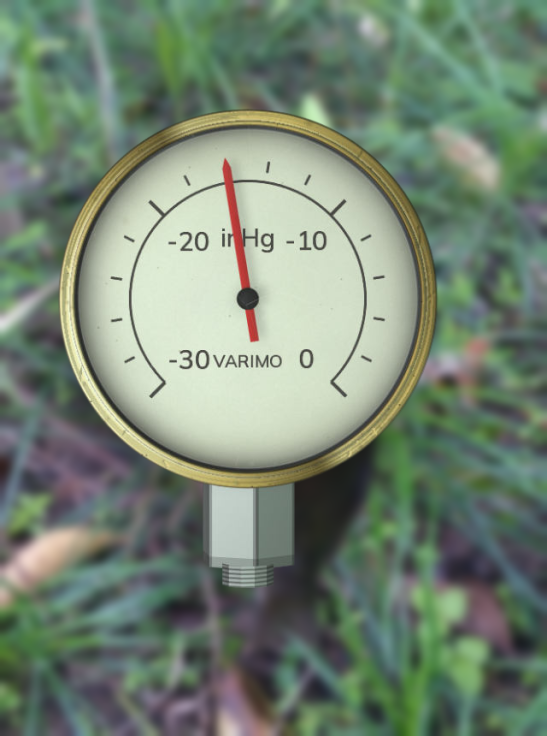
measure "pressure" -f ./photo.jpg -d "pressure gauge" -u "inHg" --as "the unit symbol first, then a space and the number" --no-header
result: inHg -16
